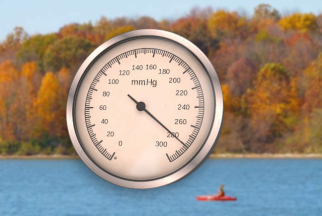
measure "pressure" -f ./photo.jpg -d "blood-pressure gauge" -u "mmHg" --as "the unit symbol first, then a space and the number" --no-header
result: mmHg 280
